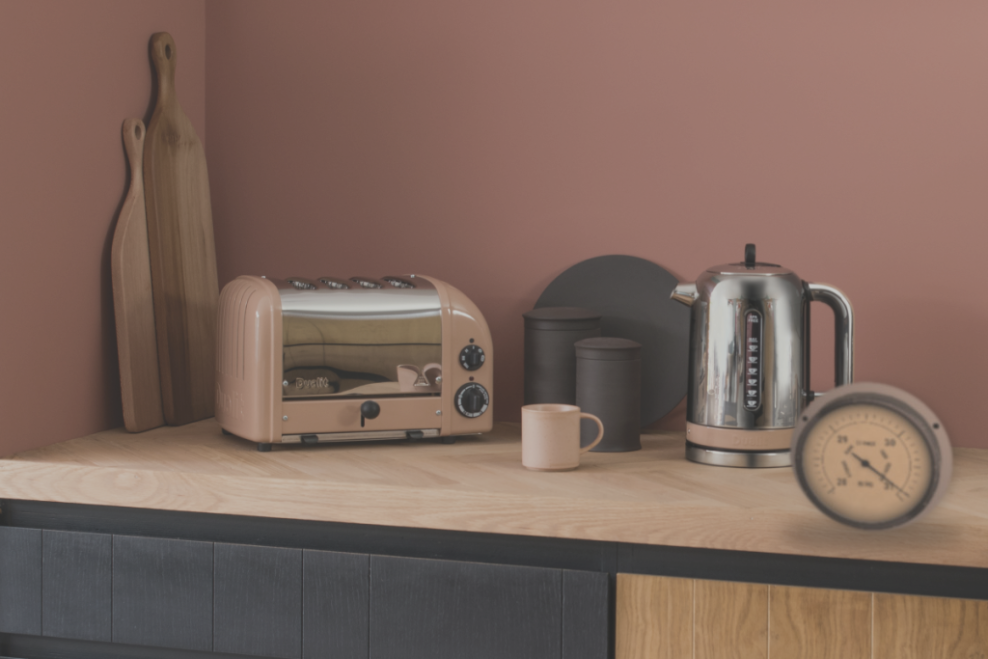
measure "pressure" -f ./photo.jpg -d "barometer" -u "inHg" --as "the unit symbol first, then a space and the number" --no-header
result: inHg 30.9
